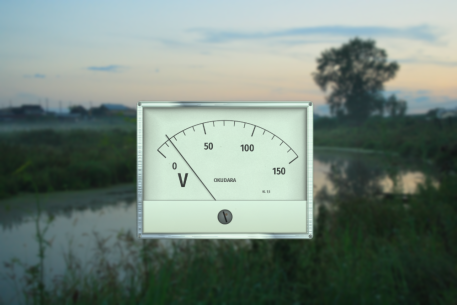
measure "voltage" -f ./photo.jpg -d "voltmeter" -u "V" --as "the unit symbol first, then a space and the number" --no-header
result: V 15
